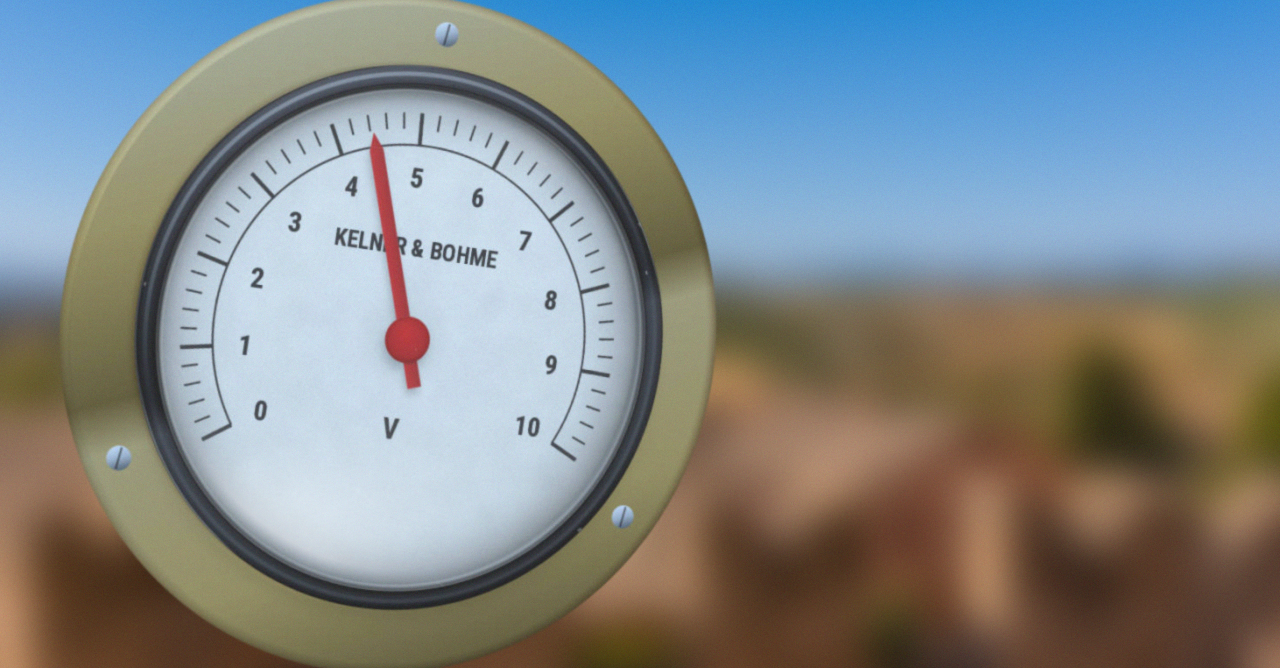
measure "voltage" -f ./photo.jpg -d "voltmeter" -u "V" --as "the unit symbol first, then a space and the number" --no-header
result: V 4.4
